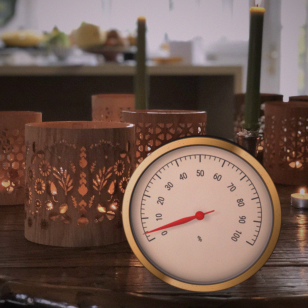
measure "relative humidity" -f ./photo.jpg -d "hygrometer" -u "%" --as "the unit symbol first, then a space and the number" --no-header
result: % 4
